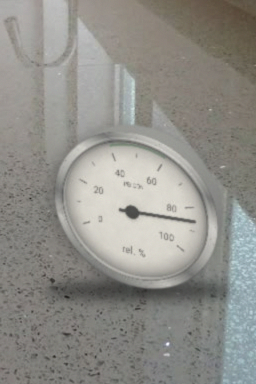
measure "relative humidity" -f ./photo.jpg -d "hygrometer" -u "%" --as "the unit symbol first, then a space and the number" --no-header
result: % 85
